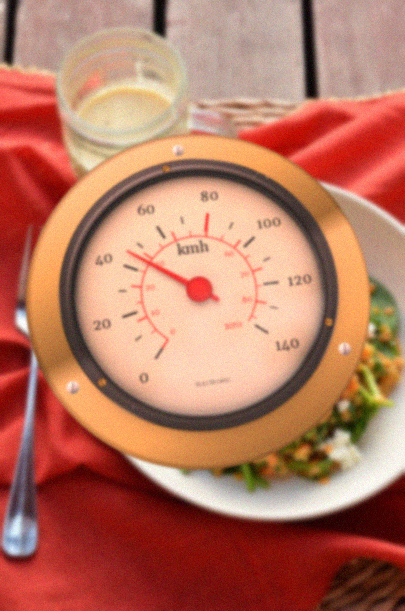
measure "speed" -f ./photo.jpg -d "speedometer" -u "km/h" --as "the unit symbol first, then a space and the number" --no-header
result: km/h 45
